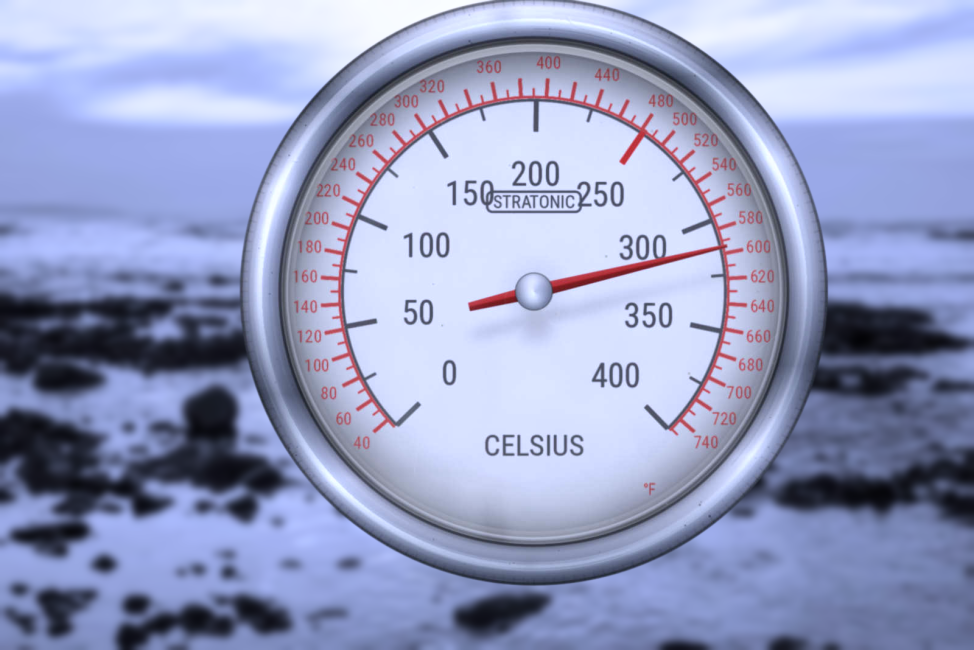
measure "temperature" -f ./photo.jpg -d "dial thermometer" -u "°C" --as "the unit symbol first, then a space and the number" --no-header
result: °C 312.5
